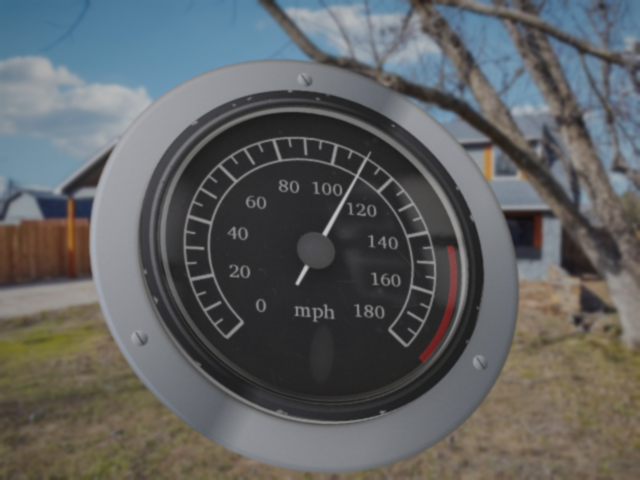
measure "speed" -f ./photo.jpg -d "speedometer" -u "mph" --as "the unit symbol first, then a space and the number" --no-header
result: mph 110
